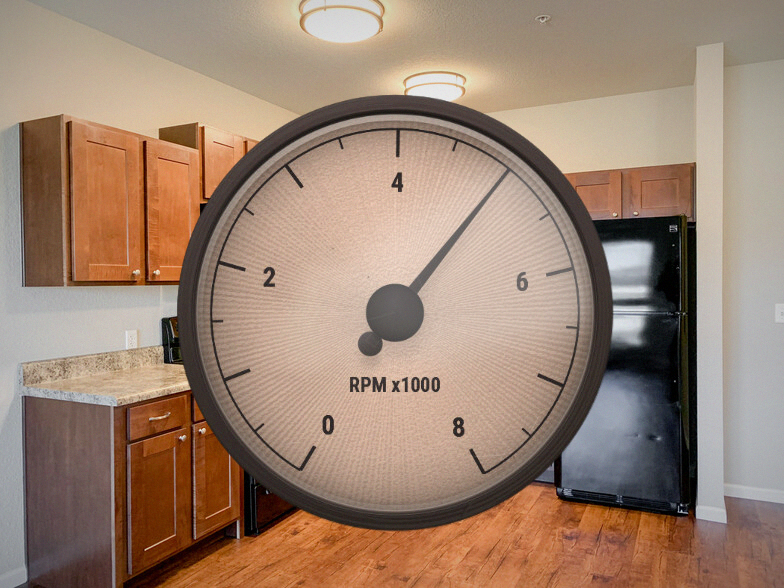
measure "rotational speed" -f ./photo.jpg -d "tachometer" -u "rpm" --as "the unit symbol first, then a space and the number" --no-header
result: rpm 5000
